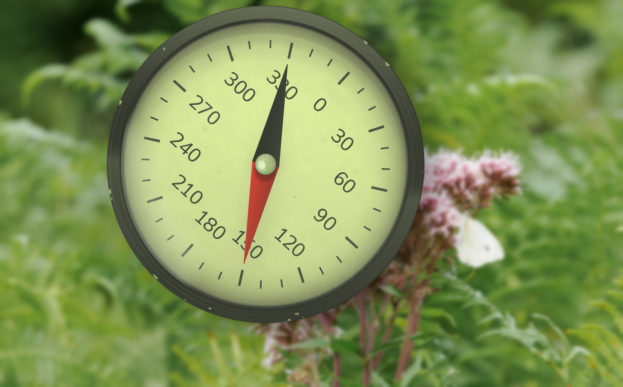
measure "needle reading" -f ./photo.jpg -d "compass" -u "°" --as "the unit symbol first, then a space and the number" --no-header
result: ° 150
